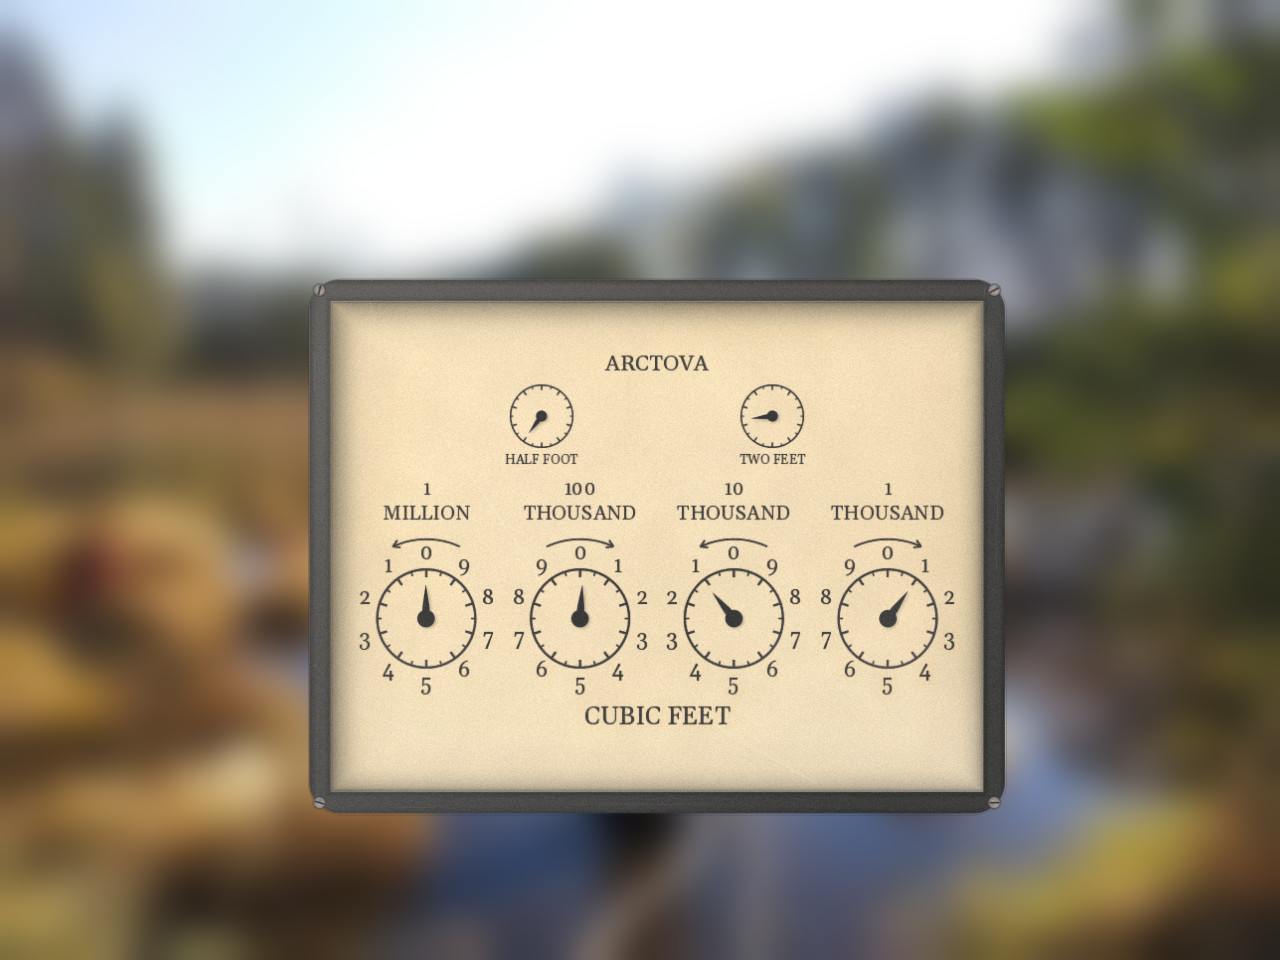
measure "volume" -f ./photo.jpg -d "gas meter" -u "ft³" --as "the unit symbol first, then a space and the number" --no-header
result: ft³ 1100
